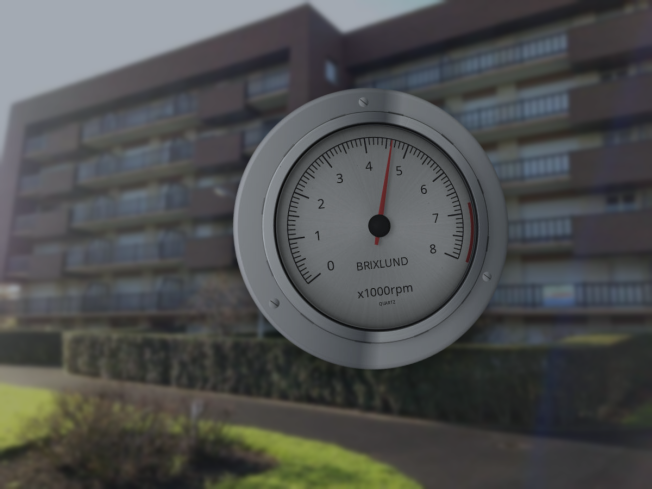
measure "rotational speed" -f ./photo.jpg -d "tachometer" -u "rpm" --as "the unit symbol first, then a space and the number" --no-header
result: rpm 4600
